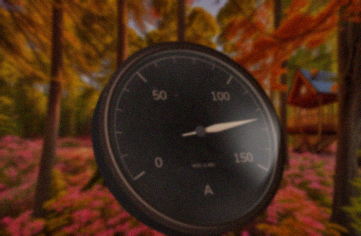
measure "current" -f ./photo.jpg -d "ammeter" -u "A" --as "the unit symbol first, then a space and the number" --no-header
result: A 125
